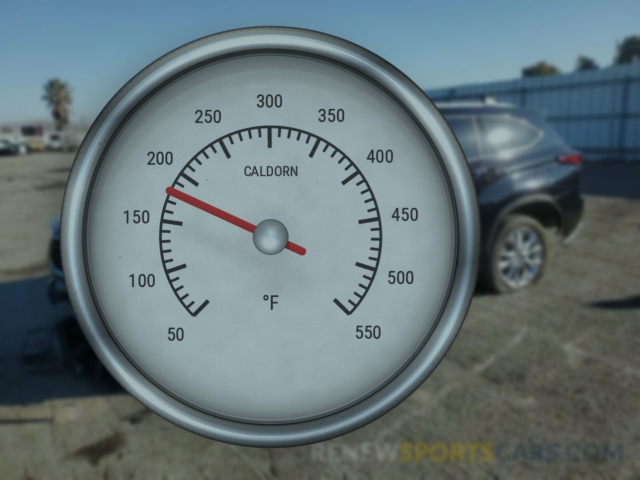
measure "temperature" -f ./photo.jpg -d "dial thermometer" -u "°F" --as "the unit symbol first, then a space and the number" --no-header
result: °F 180
